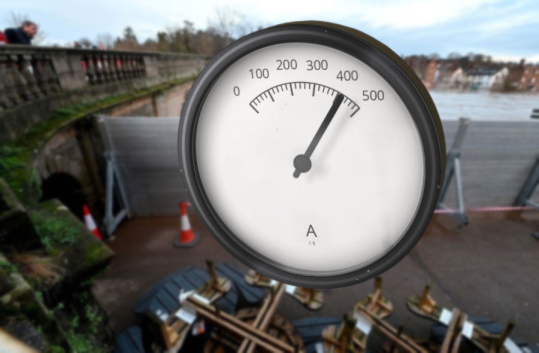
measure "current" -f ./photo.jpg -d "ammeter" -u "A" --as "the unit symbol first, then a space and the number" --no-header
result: A 420
